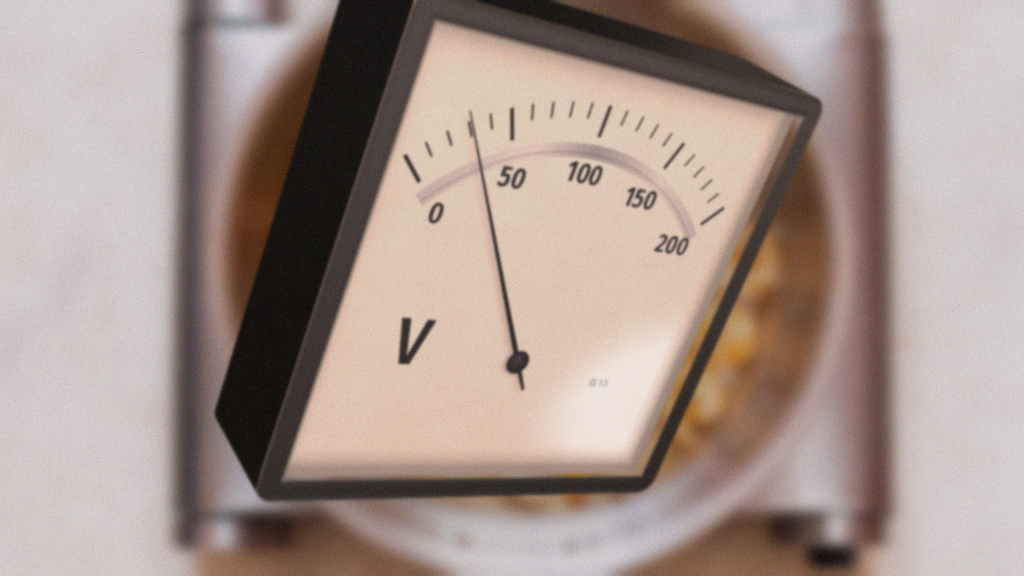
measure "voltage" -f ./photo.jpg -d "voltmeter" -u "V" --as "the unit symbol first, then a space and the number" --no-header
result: V 30
